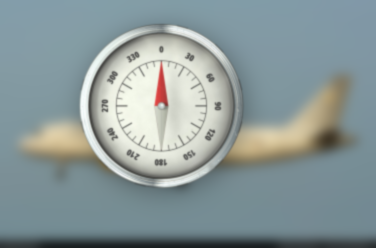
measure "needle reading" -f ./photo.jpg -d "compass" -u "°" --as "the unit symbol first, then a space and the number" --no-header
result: ° 0
